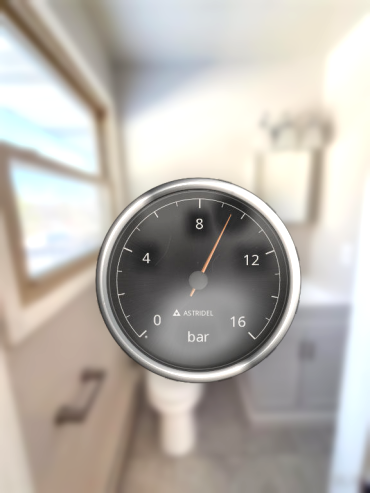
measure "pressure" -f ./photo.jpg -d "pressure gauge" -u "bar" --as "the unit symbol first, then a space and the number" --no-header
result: bar 9.5
